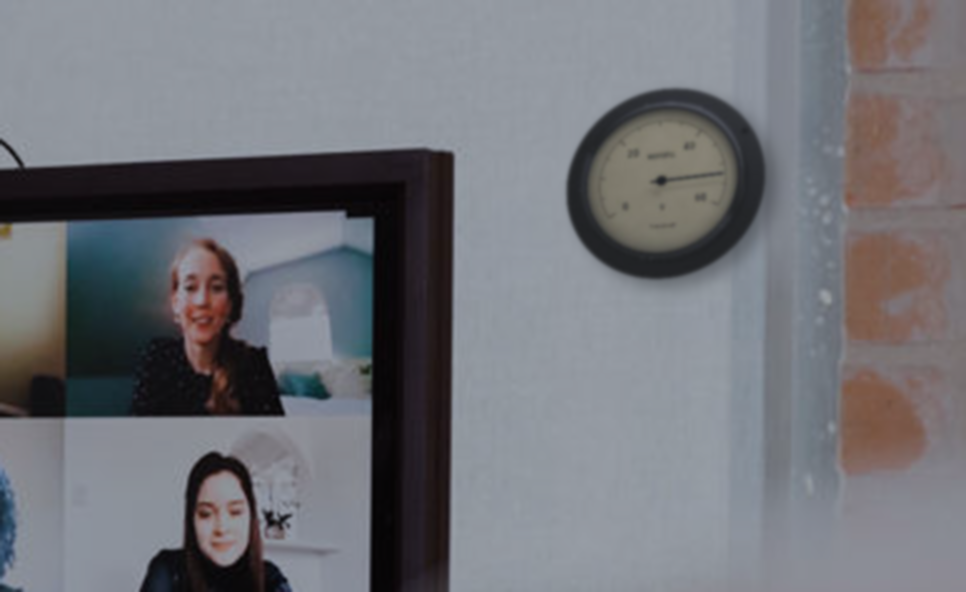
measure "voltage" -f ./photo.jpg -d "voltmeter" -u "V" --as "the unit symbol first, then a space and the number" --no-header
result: V 52.5
